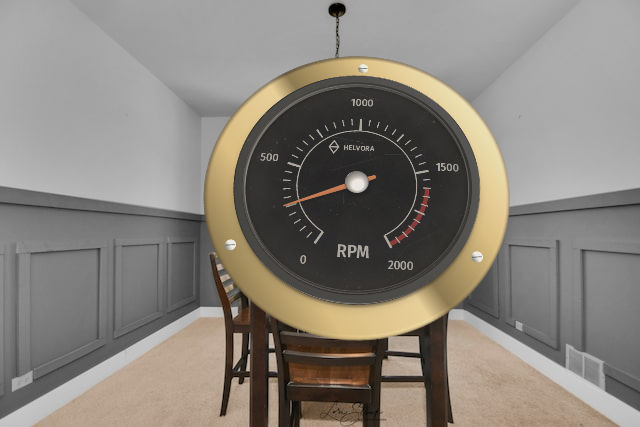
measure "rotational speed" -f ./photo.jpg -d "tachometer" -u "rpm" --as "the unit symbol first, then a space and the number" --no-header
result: rpm 250
